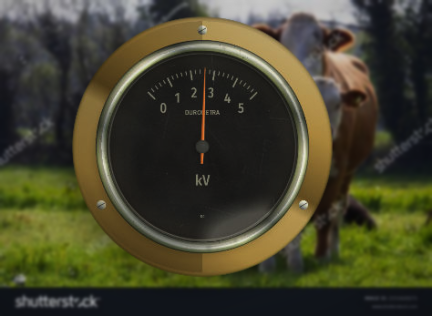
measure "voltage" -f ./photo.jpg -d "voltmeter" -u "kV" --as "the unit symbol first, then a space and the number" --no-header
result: kV 2.6
